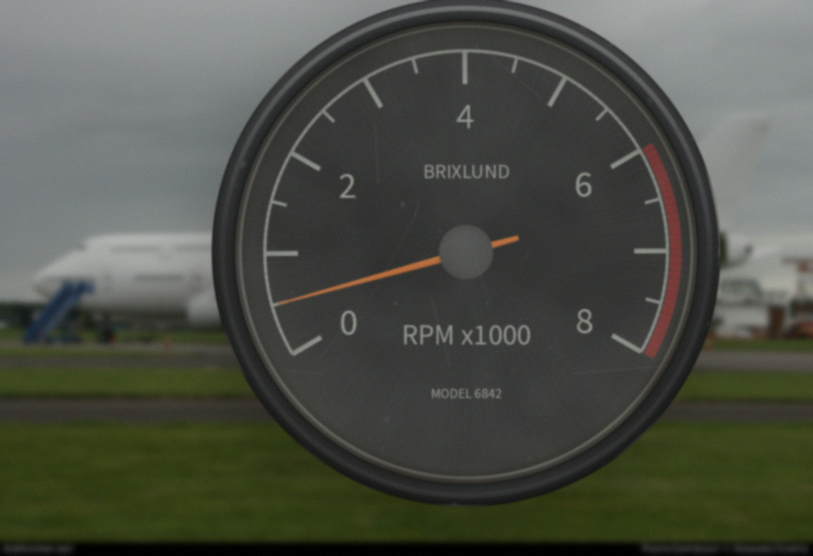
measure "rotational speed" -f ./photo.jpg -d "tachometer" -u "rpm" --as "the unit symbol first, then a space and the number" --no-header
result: rpm 500
